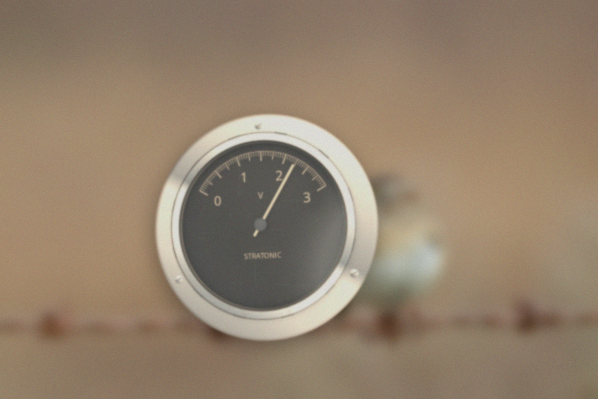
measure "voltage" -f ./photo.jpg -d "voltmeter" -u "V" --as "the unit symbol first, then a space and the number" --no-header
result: V 2.25
